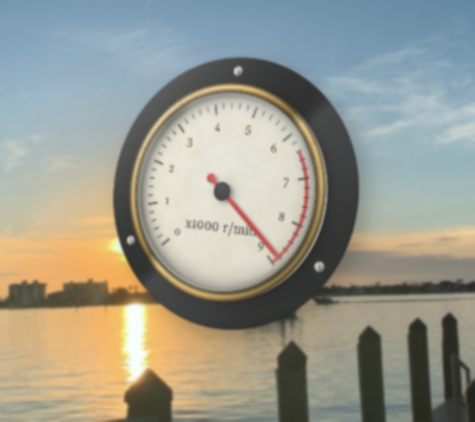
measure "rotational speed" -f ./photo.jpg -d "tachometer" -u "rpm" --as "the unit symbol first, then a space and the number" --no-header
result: rpm 8800
